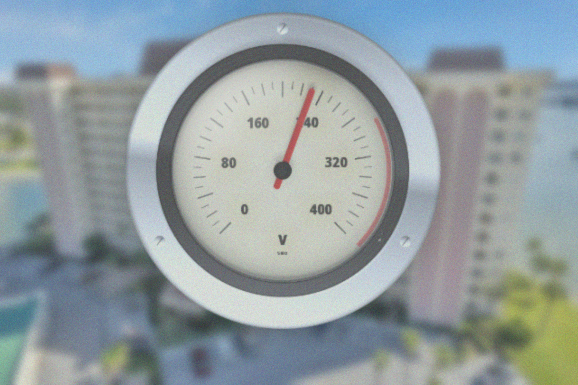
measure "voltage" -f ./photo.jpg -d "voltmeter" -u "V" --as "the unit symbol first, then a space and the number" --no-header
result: V 230
